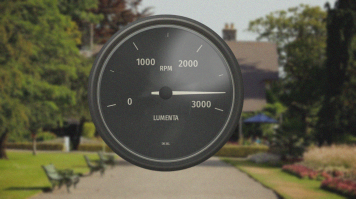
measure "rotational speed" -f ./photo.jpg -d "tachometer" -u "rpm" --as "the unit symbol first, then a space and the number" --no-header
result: rpm 2750
